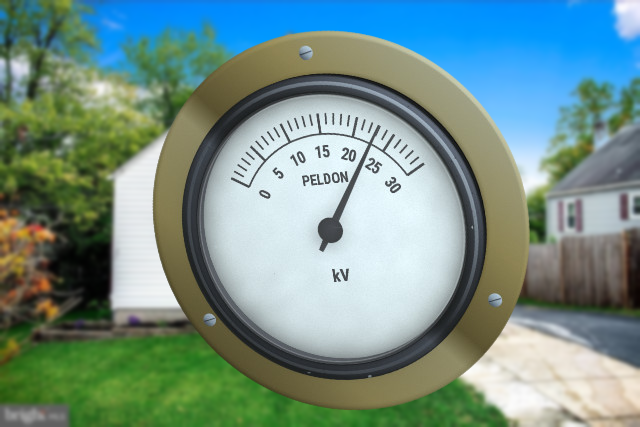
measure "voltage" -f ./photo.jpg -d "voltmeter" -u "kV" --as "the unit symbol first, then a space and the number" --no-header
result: kV 23
